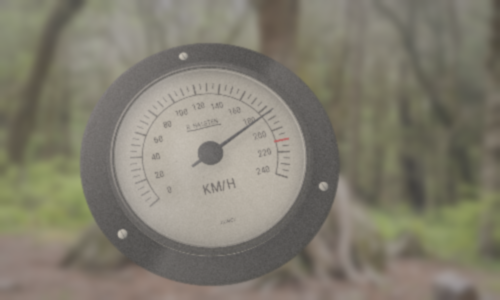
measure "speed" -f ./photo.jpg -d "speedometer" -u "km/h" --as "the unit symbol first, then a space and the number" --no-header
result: km/h 185
